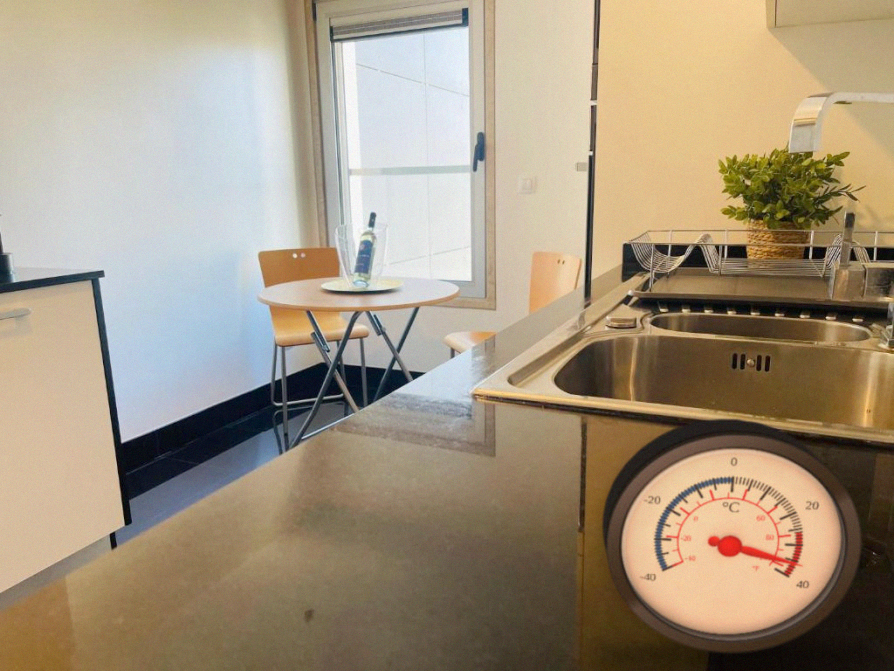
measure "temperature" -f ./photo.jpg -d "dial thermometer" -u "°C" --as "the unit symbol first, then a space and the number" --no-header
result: °C 35
